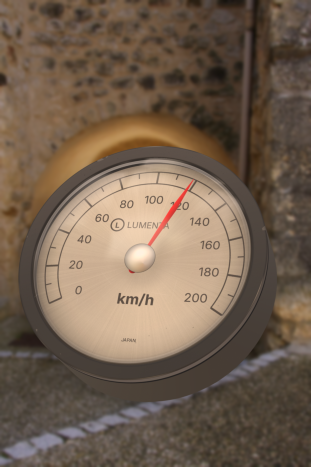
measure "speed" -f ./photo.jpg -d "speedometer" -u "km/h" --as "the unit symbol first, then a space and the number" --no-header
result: km/h 120
